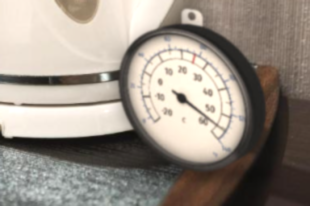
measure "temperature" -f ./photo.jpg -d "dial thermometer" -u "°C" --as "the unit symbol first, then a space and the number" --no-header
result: °C 55
